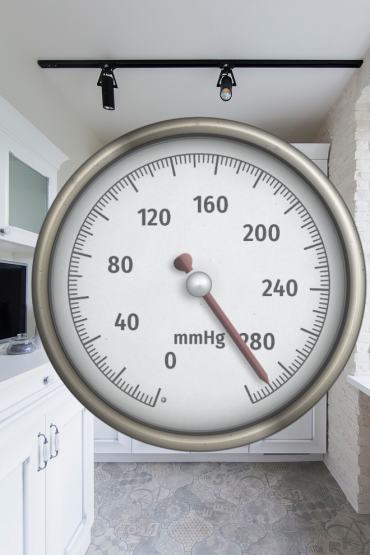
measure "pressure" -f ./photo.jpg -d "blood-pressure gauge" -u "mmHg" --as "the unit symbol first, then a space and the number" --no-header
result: mmHg 290
